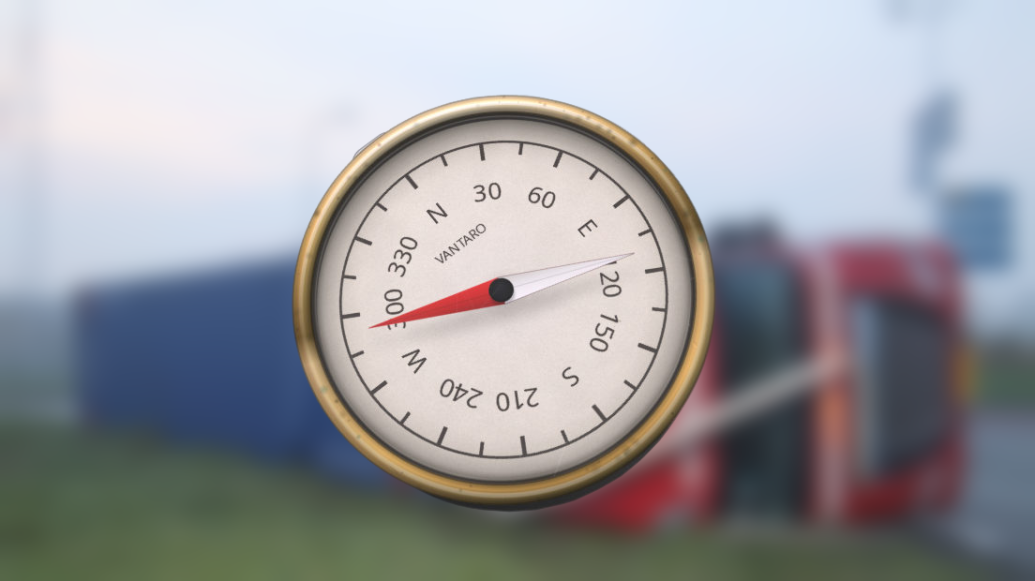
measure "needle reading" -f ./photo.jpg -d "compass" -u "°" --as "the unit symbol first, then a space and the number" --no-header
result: ° 292.5
